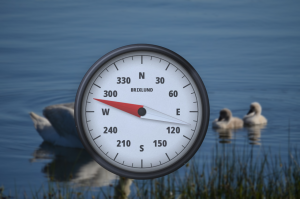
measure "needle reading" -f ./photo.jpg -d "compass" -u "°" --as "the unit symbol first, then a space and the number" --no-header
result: ° 285
